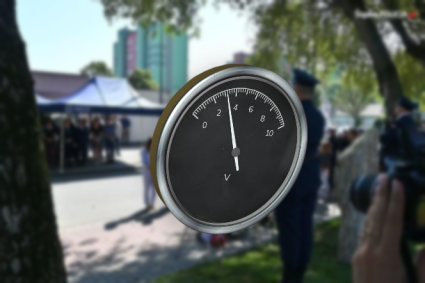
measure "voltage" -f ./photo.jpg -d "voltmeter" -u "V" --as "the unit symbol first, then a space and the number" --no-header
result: V 3
